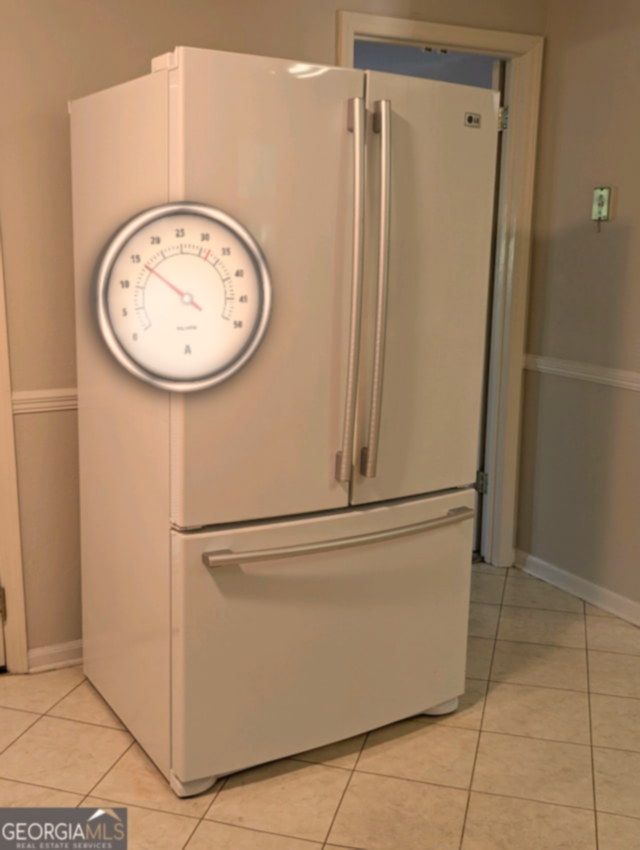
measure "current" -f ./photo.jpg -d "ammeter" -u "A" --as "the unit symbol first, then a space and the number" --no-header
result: A 15
